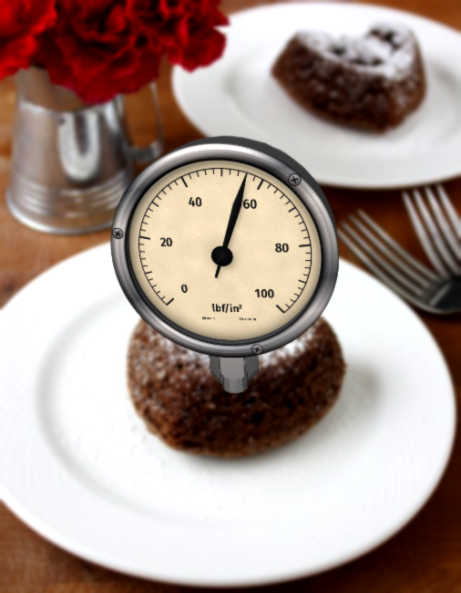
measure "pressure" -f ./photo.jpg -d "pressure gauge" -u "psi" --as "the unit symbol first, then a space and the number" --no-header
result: psi 56
